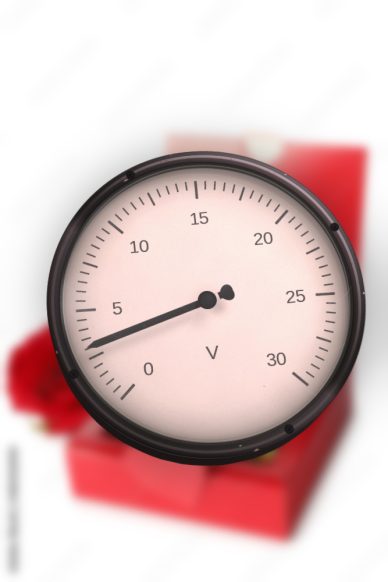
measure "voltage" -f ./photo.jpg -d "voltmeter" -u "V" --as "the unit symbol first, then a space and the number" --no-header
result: V 3
